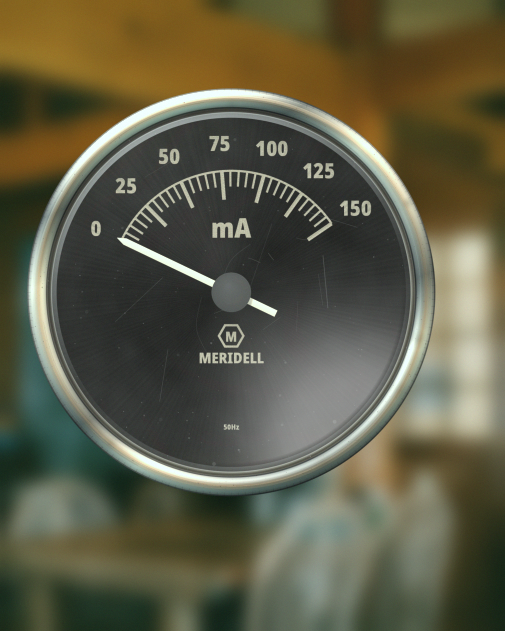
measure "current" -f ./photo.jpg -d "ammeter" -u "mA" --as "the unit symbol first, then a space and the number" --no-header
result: mA 0
